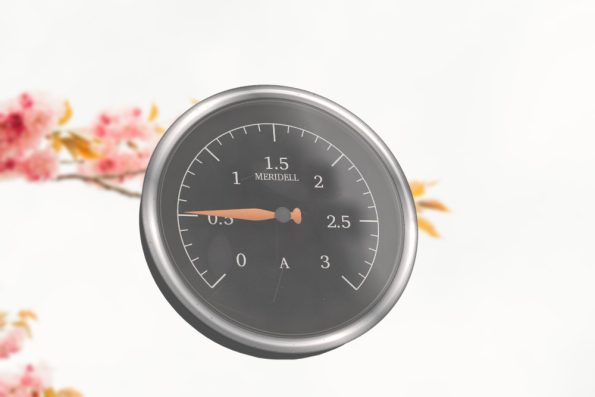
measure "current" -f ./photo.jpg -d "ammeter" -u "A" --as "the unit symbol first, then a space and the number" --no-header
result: A 0.5
